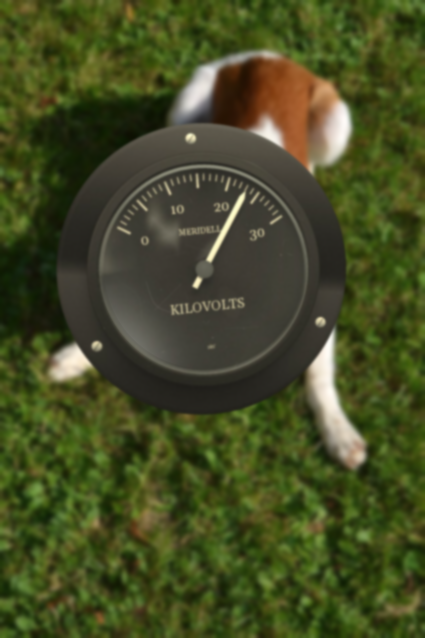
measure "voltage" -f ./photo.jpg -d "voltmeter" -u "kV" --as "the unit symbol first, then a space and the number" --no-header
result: kV 23
